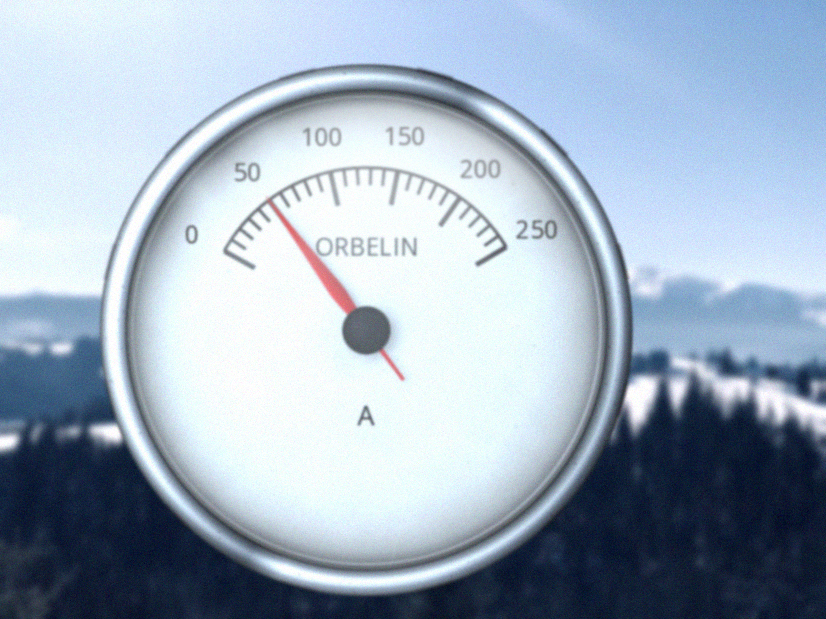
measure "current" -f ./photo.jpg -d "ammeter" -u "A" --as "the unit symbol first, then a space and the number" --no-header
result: A 50
